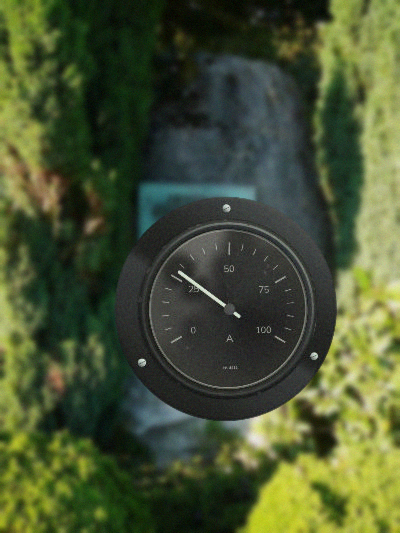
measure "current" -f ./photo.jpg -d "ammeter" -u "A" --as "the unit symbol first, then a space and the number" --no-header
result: A 27.5
